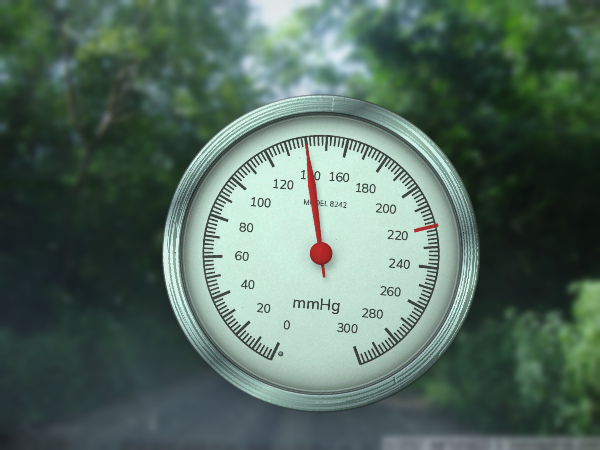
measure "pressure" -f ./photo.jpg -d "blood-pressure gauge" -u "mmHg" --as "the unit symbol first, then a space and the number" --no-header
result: mmHg 140
